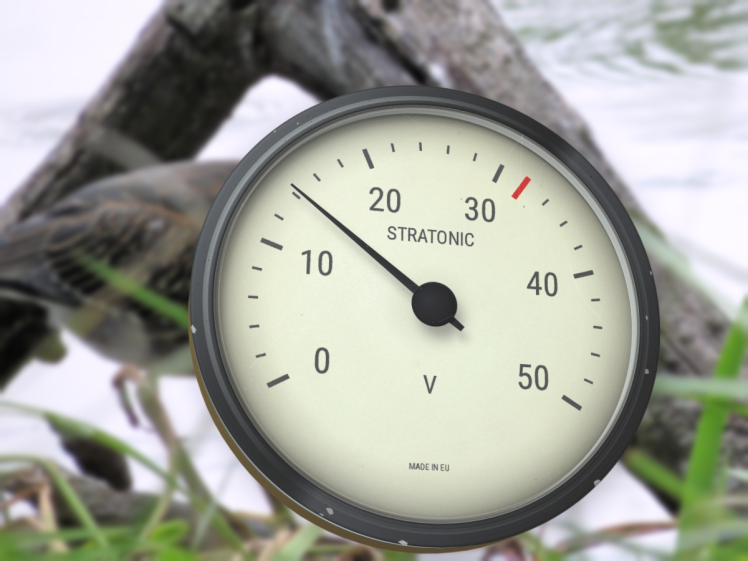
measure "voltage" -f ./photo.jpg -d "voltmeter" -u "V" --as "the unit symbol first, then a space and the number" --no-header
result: V 14
